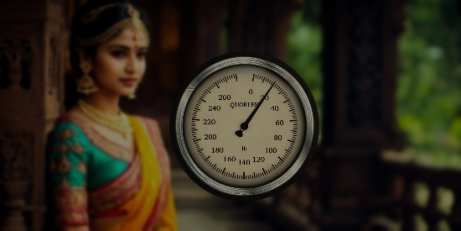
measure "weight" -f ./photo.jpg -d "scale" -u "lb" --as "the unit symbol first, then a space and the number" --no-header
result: lb 20
